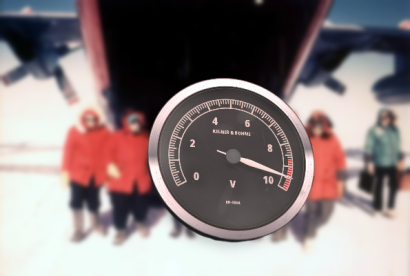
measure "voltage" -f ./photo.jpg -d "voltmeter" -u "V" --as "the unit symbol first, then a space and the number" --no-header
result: V 9.5
